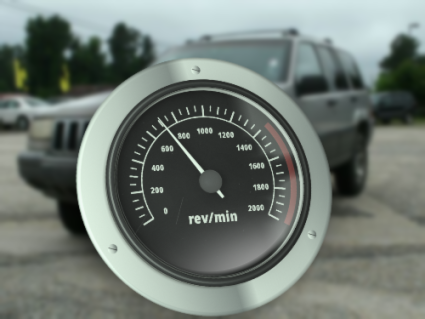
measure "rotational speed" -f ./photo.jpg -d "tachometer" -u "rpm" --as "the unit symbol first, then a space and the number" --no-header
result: rpm 700
